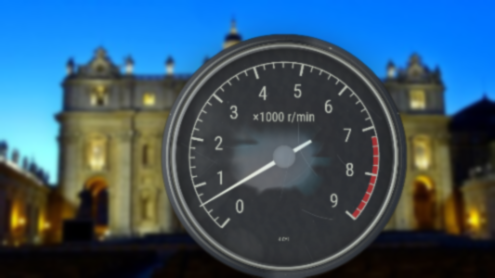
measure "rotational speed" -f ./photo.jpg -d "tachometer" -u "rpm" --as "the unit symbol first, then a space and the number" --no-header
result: rpm 600
